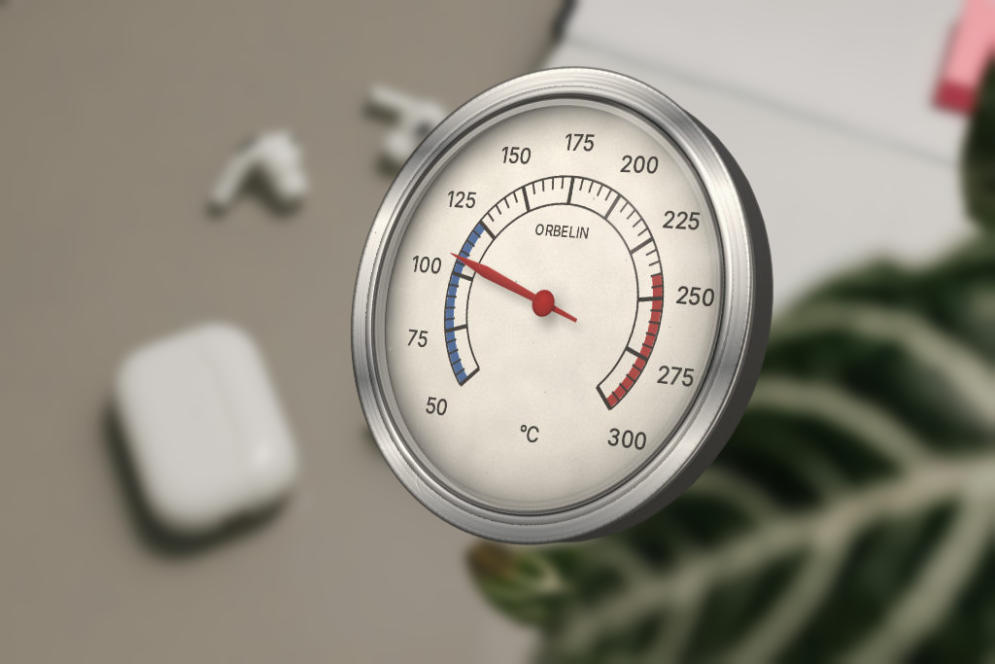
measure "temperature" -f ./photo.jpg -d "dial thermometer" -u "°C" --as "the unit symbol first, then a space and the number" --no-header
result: °C 107.5
